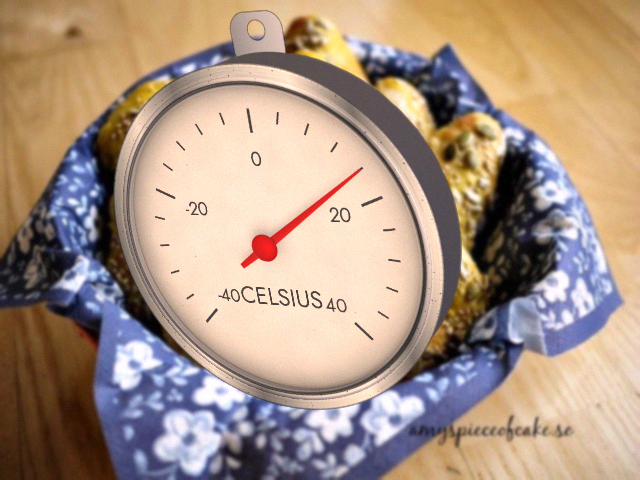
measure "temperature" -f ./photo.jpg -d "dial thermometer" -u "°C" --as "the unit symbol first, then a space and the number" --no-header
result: °C 16
